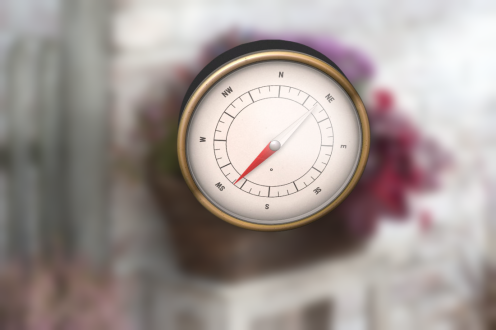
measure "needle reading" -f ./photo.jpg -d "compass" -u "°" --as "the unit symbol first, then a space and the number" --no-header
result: ° 220
